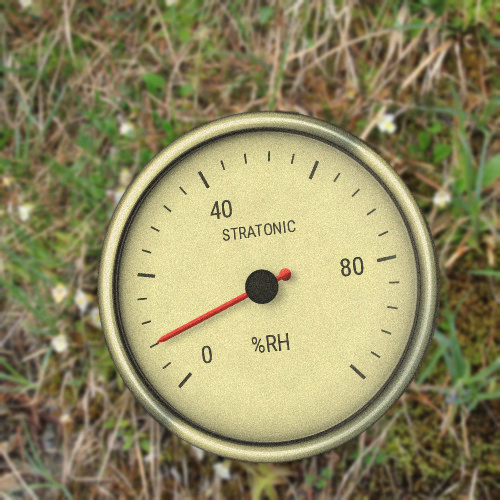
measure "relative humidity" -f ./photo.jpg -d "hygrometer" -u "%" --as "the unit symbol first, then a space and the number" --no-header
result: % 8
